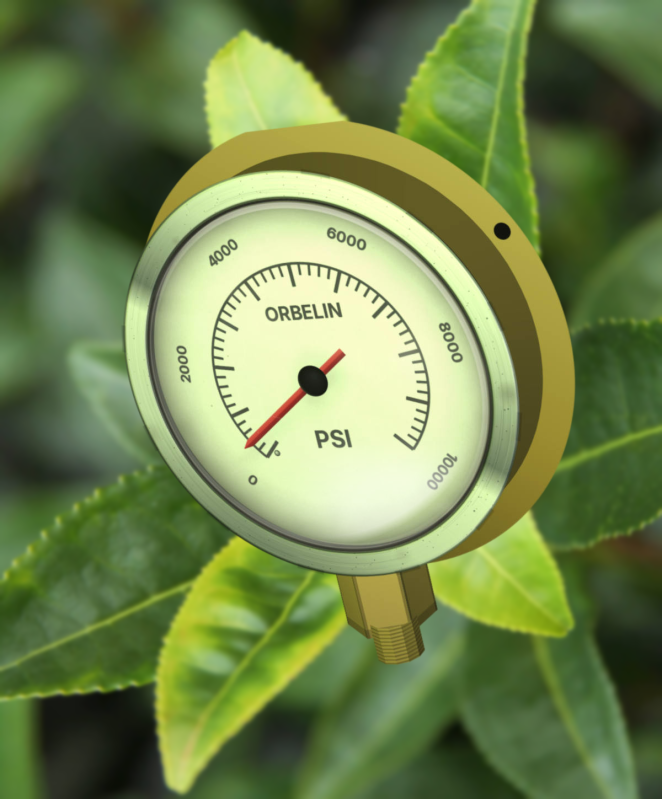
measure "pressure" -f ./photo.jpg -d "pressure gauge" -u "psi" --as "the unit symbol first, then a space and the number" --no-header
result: psi 400
